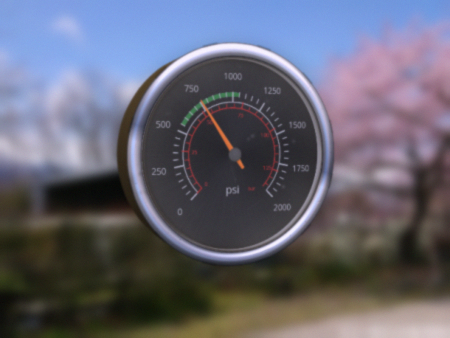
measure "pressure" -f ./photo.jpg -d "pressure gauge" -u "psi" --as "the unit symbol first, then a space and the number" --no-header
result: psi 750
